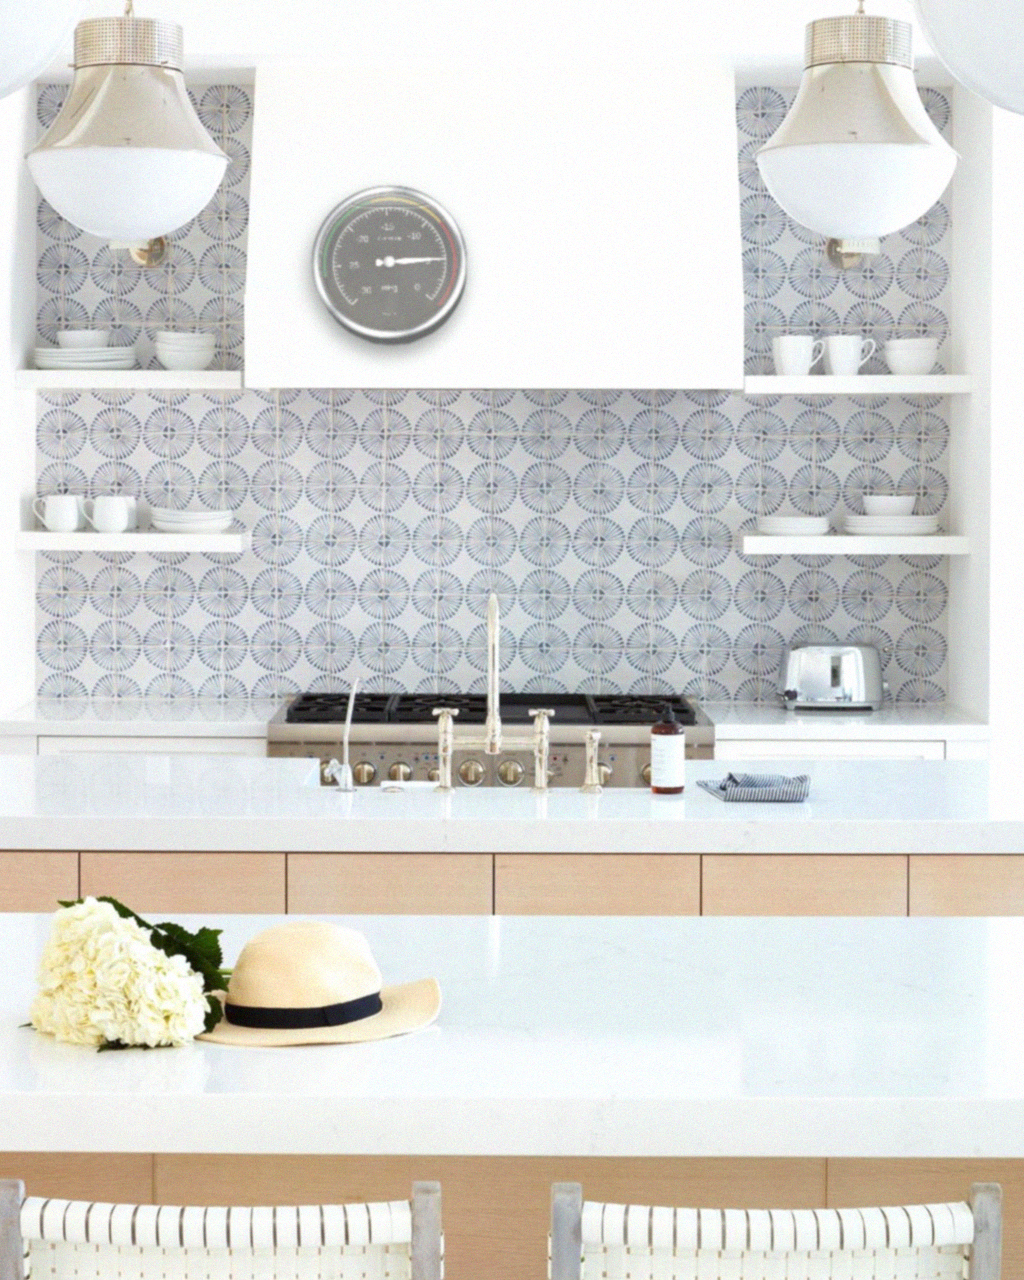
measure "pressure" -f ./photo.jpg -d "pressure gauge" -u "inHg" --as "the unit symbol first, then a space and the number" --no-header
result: inHg -5
